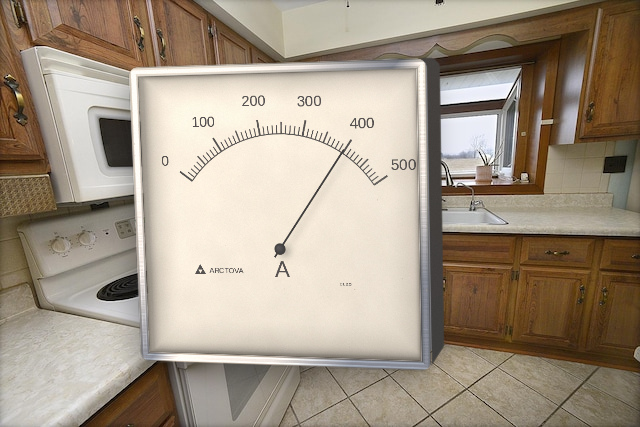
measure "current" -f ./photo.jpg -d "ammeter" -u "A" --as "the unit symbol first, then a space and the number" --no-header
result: A 400
